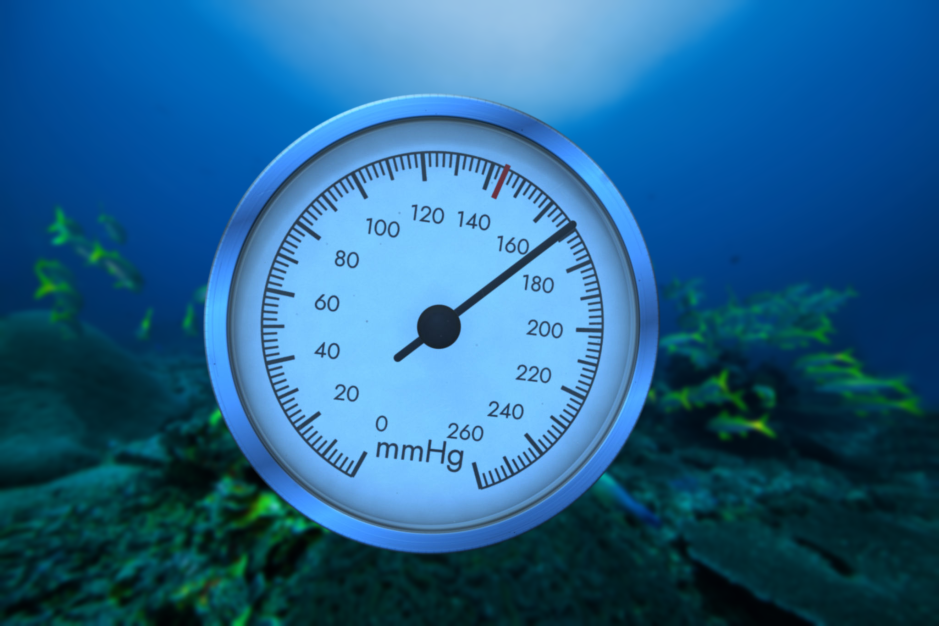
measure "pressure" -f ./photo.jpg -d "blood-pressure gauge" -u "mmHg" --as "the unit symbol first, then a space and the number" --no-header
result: mmHg 168
